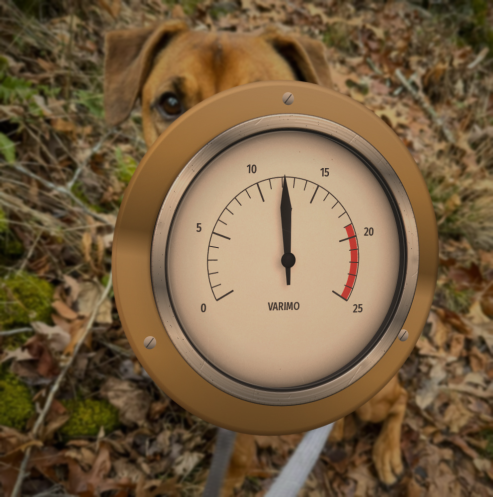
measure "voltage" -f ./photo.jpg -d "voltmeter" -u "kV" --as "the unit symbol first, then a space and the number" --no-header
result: kV 12
